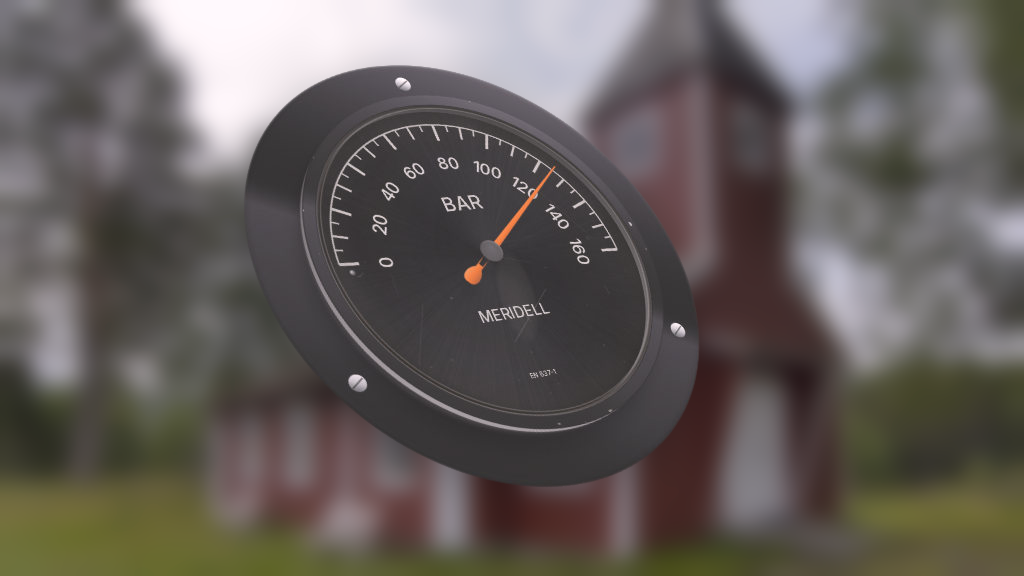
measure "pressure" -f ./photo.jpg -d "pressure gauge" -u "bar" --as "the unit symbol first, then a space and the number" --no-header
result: bar 125
